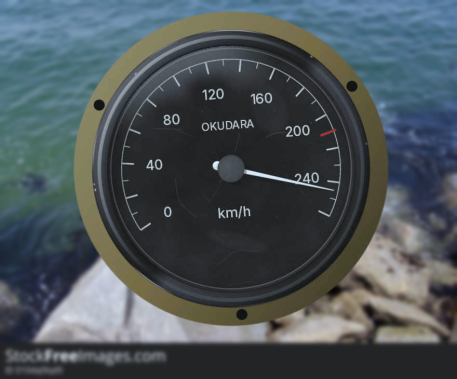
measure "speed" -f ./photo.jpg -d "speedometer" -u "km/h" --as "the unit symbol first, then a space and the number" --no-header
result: km/h 245
